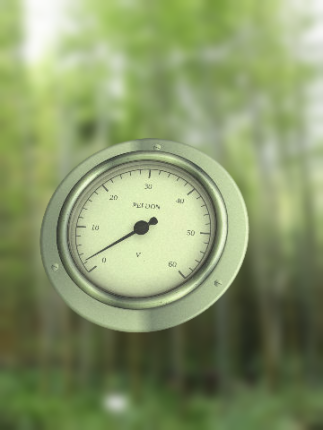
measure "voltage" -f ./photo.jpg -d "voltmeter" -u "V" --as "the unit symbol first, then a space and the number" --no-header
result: V 2
